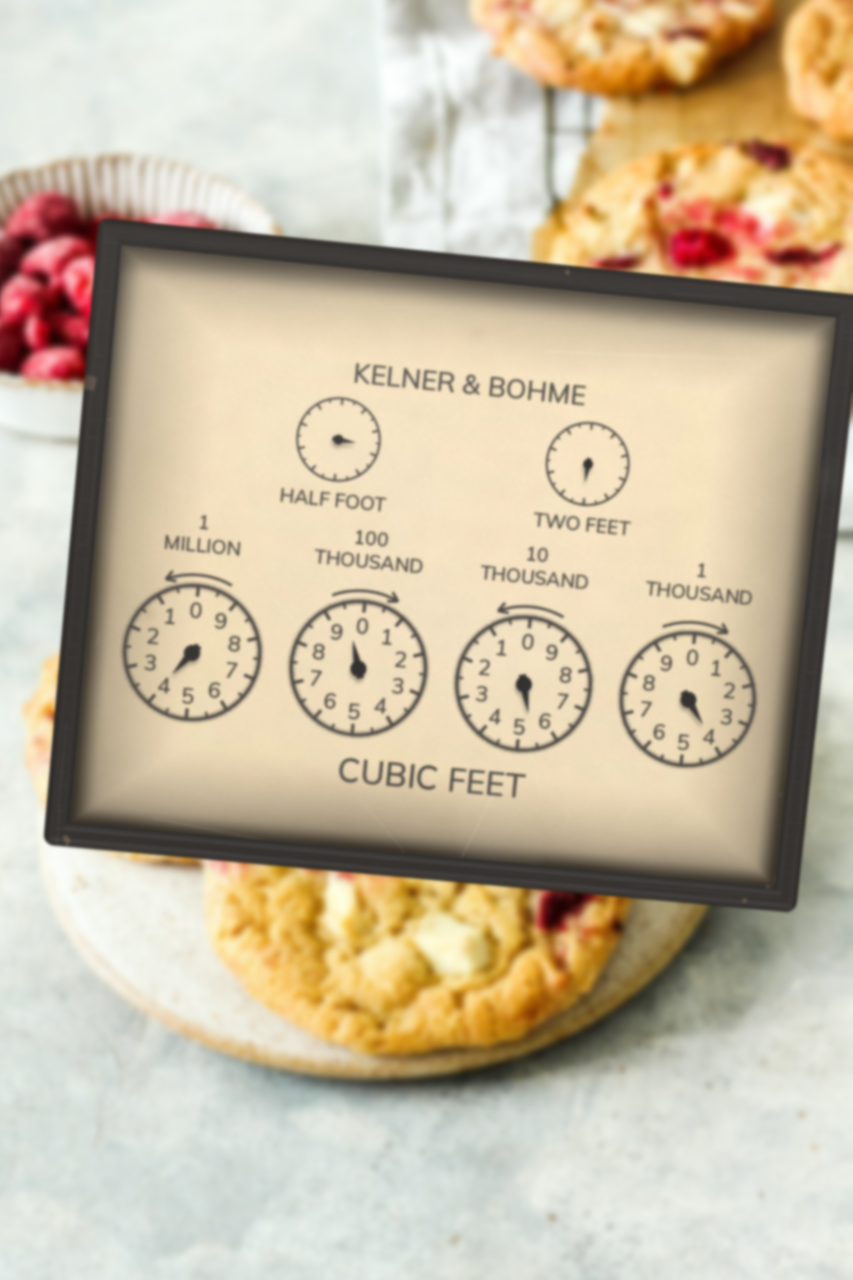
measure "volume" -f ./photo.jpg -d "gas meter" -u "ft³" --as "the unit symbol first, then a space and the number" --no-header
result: ft³ 395400
